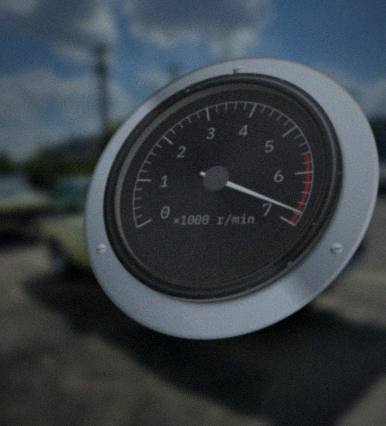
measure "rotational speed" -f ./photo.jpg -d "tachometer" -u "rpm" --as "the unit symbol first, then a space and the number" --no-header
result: rpm 6800
